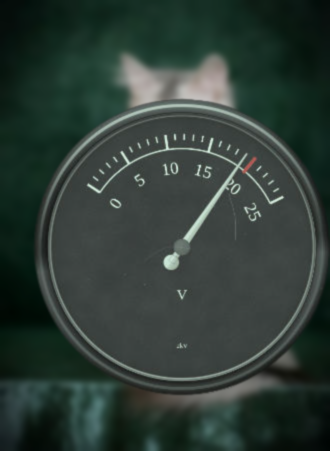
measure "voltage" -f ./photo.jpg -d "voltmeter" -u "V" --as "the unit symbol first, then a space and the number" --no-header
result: V 19
